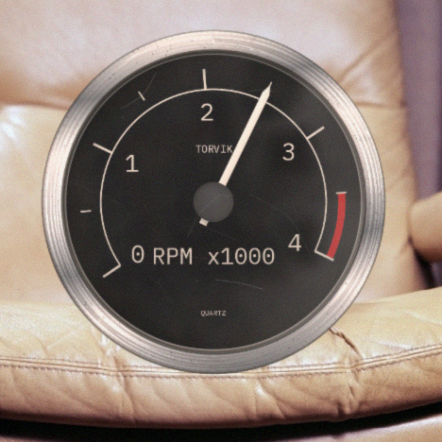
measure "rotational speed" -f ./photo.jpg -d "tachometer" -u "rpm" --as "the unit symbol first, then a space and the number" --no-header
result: rpm 2500
